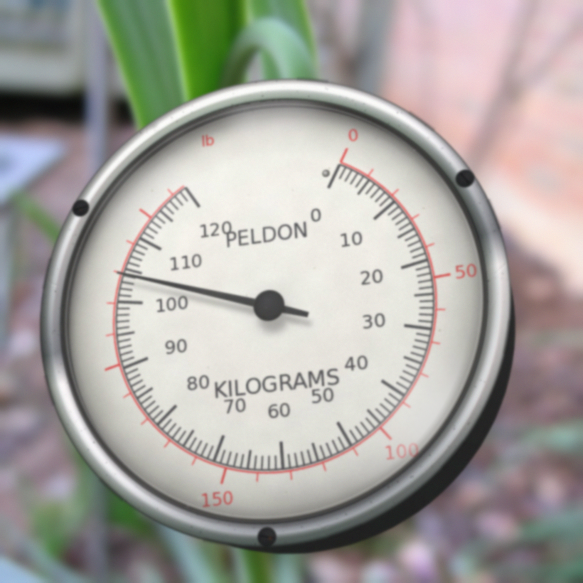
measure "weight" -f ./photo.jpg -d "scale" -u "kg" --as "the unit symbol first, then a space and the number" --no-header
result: kg 104
